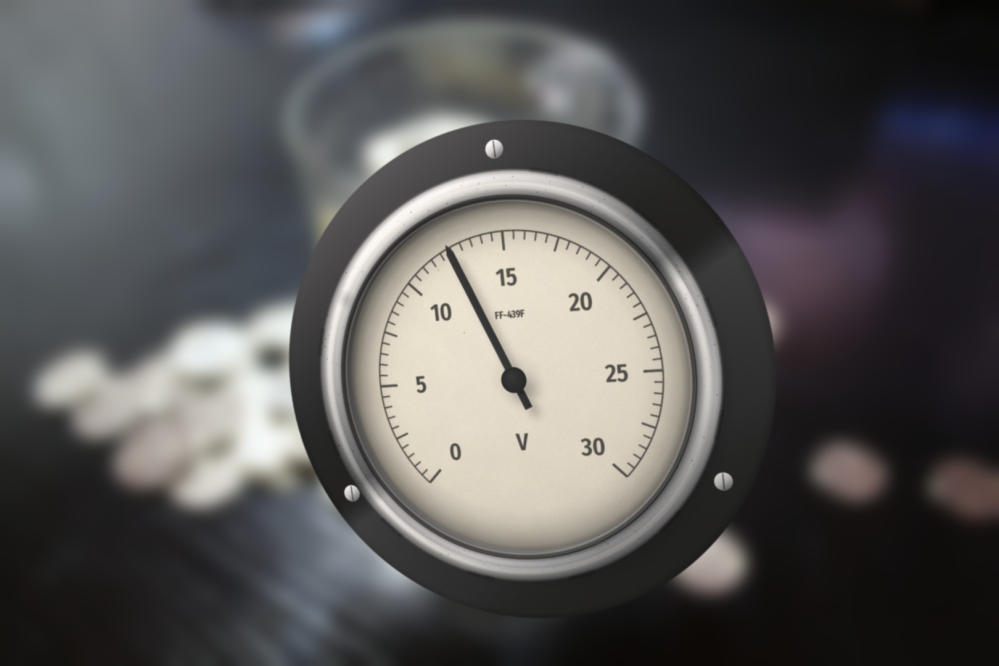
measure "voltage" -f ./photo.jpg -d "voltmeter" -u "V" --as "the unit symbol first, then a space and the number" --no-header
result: V 12.5
